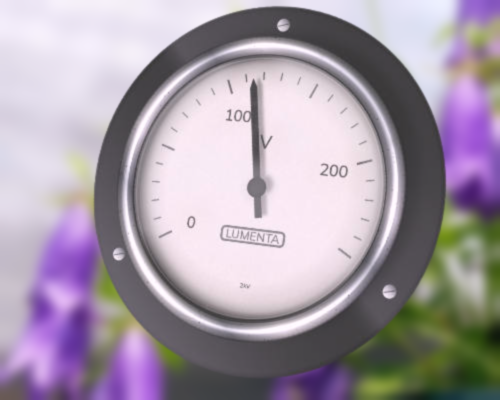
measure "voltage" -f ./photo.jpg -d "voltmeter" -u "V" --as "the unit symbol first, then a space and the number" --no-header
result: V 115
